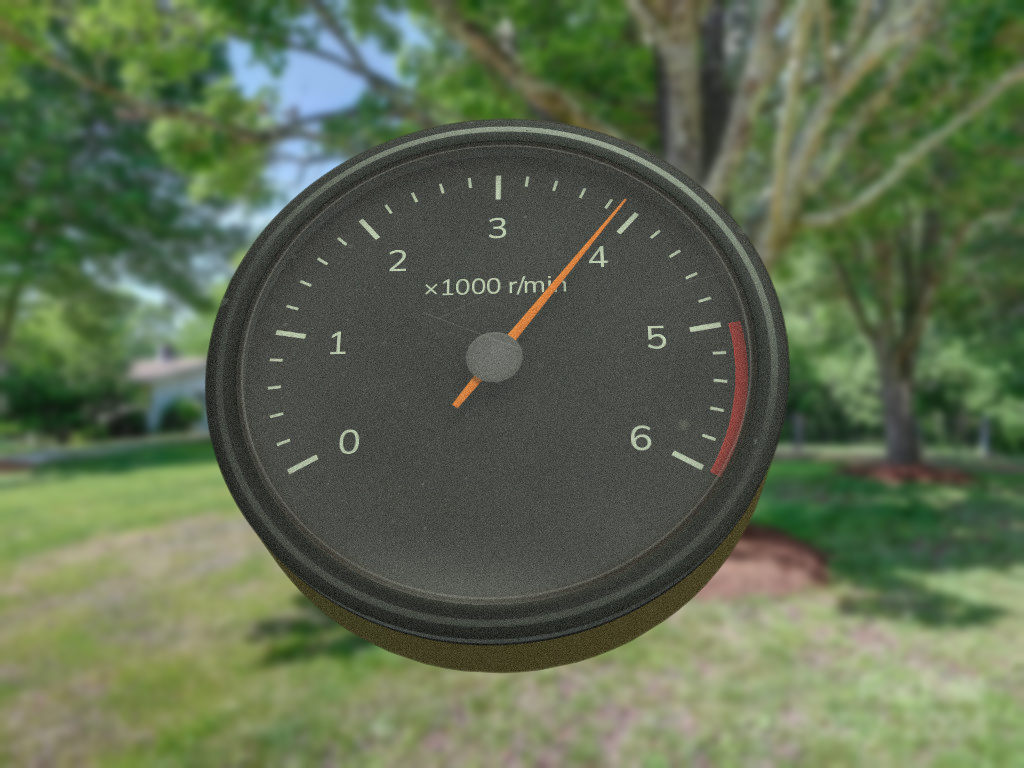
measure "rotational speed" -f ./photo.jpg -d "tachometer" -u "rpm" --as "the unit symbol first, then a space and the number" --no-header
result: rpm 3900
